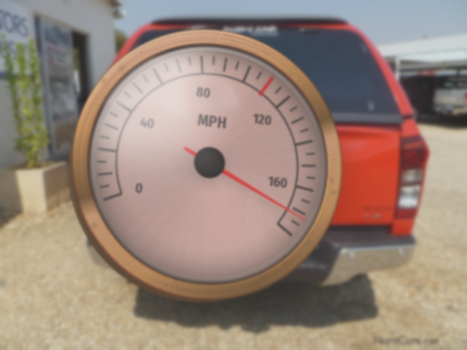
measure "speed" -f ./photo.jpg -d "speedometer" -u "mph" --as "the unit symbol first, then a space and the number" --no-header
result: mph 172.5
